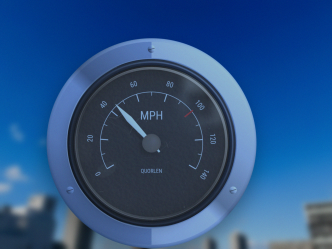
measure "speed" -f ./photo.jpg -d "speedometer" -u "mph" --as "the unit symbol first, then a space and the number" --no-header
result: mph 45
